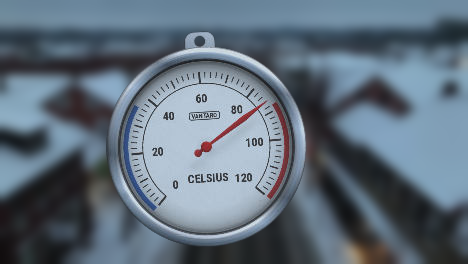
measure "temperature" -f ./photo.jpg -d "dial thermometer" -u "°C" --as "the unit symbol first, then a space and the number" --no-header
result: °C 86
